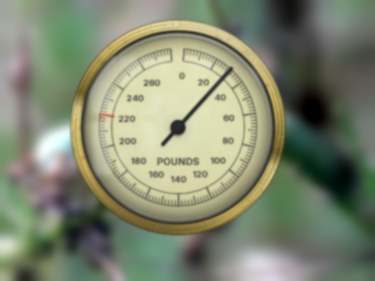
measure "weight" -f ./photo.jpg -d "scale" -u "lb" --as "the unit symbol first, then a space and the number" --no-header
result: lb 30
